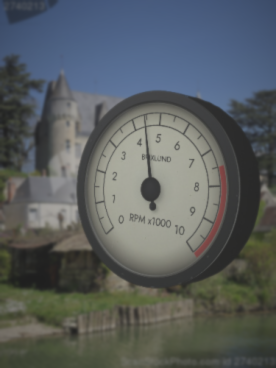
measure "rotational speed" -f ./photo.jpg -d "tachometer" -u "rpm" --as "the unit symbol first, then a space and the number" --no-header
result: rpm 4500
